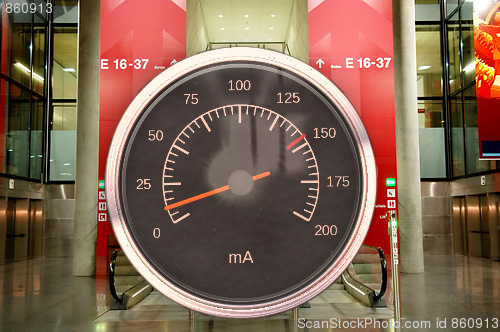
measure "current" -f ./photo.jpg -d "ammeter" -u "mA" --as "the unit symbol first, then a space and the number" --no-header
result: mA 10
